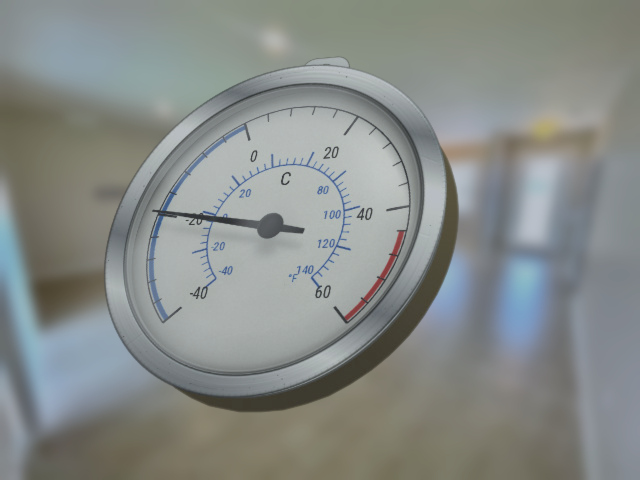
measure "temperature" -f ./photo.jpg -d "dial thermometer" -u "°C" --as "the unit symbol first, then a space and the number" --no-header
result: °C -20
